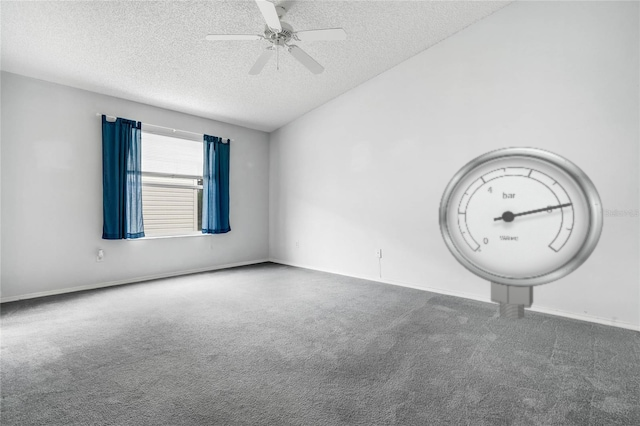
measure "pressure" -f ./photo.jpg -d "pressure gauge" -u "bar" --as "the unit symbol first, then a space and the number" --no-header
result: bar 8
